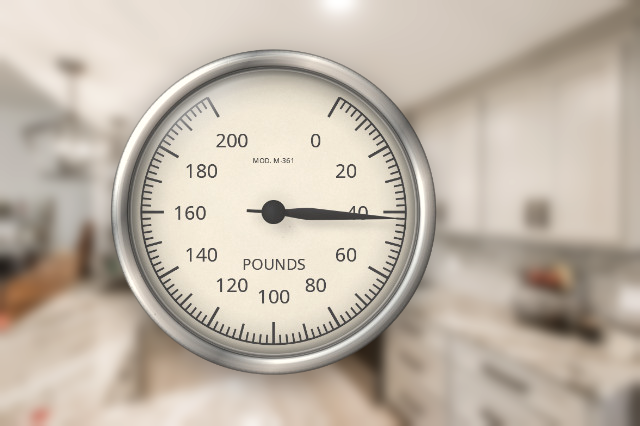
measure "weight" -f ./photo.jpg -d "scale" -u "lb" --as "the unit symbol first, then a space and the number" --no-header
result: lb 42
